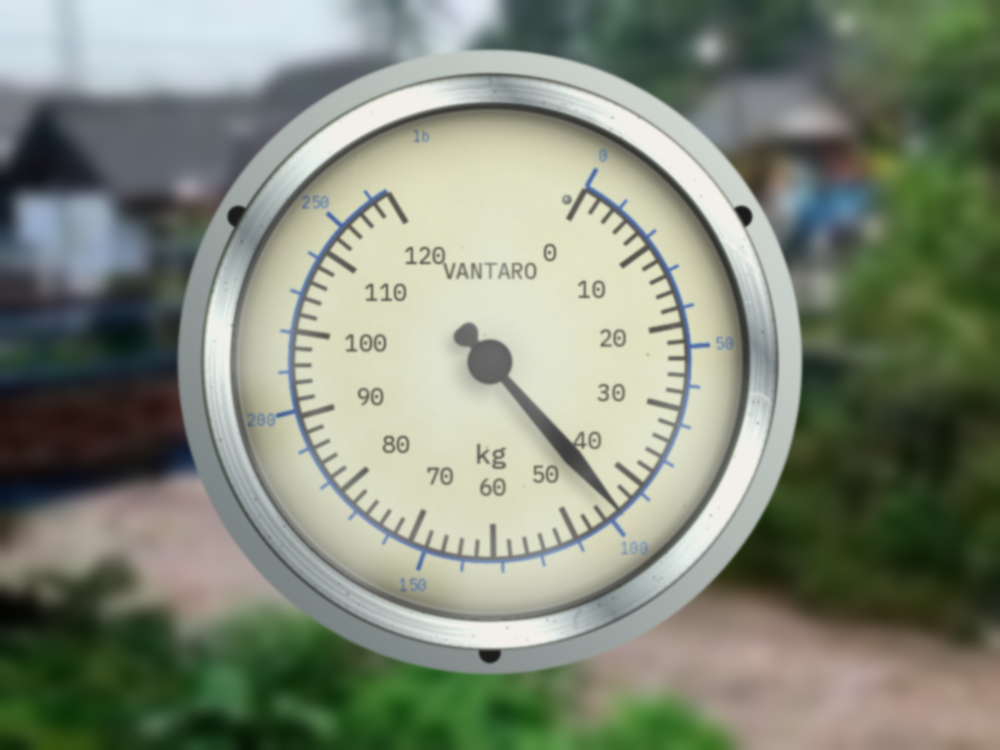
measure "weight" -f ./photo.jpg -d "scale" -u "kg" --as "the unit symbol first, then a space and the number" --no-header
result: kg 44
